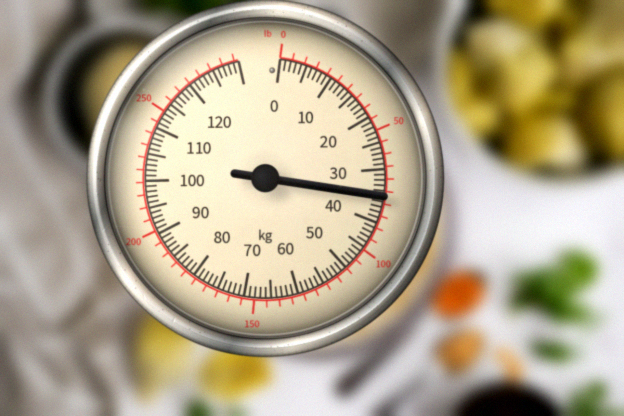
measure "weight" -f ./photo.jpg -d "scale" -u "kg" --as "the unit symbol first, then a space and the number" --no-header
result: kg 35
